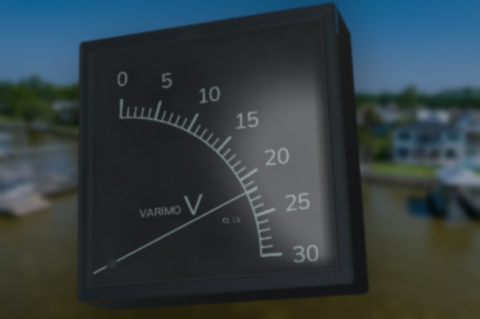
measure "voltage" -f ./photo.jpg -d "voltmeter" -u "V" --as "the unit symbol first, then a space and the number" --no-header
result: V 22
